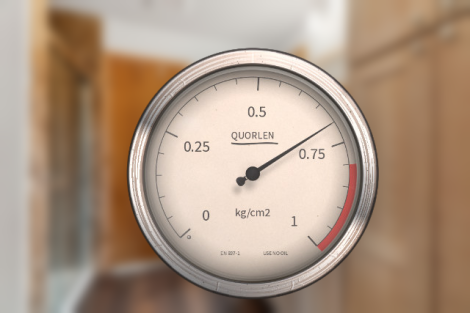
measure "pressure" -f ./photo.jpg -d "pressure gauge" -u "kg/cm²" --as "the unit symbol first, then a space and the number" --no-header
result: kg/cm² 0.7
